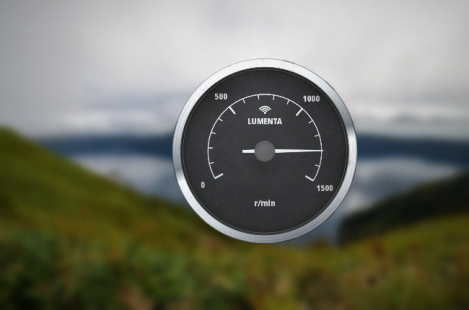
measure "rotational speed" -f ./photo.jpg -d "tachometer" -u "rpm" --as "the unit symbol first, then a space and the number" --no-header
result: rpm 1300
